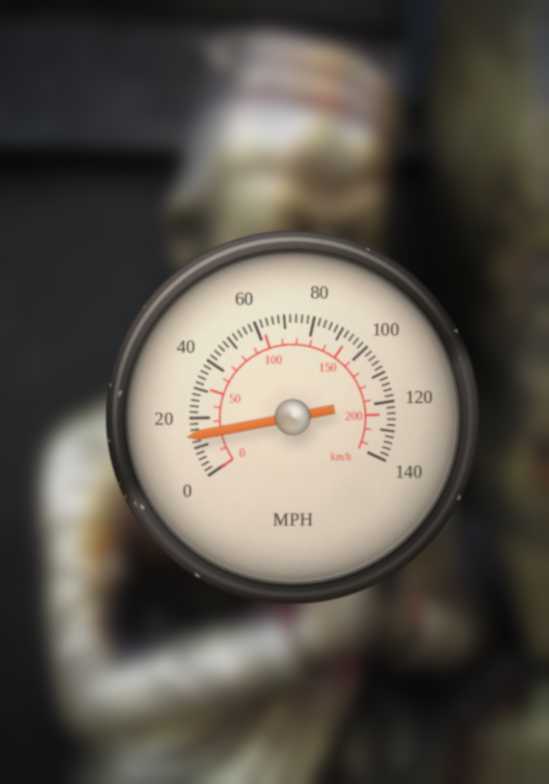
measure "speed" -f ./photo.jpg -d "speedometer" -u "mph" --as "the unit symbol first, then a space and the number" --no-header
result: mph 14
